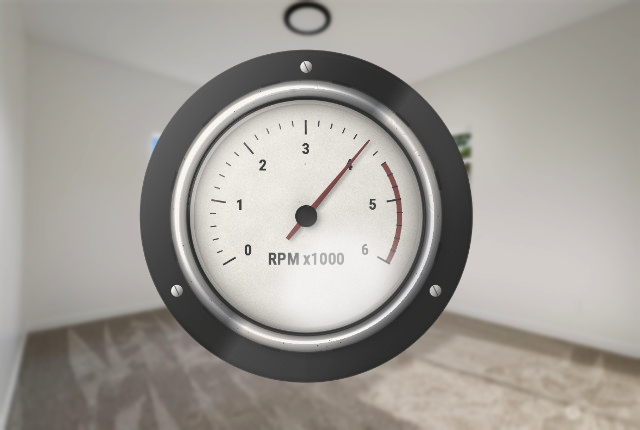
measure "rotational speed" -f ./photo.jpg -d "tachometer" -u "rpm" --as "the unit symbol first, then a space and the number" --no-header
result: rpm 4000
